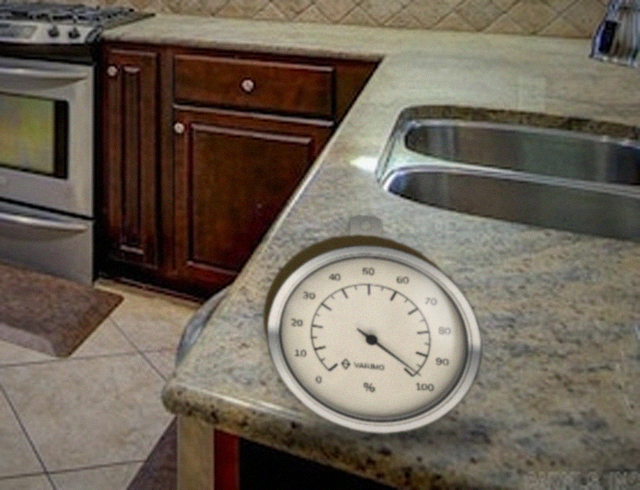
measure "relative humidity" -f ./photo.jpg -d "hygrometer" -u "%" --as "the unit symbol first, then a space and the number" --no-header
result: % 97.5
